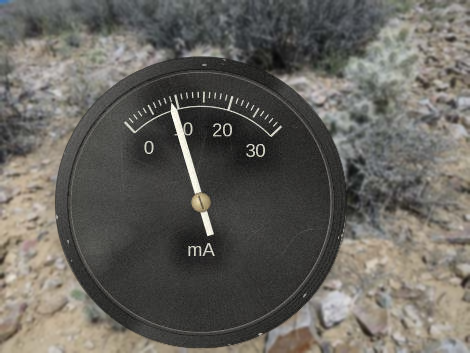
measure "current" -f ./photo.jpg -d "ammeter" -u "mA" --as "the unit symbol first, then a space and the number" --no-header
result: mA 9
